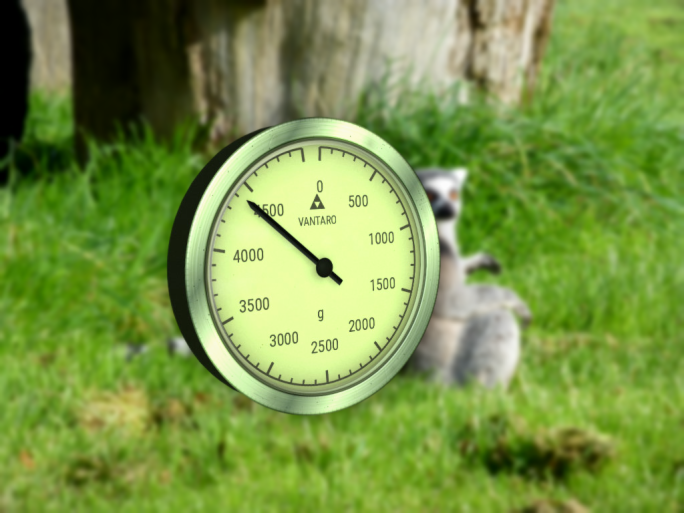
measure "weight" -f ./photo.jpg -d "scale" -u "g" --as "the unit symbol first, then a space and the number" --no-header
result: g 4400
